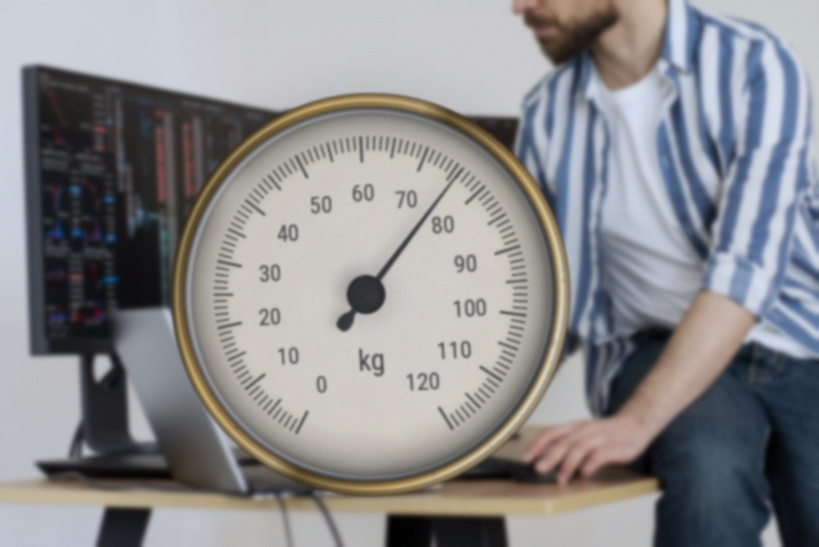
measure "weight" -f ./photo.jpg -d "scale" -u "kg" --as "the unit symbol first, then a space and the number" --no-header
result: kg 76
